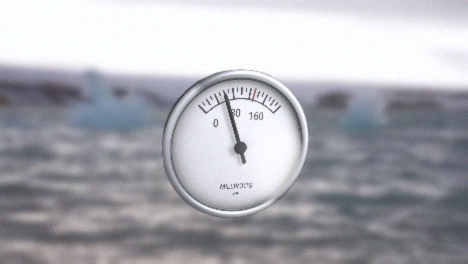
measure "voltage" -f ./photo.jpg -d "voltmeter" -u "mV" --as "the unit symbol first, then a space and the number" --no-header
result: mV 60
